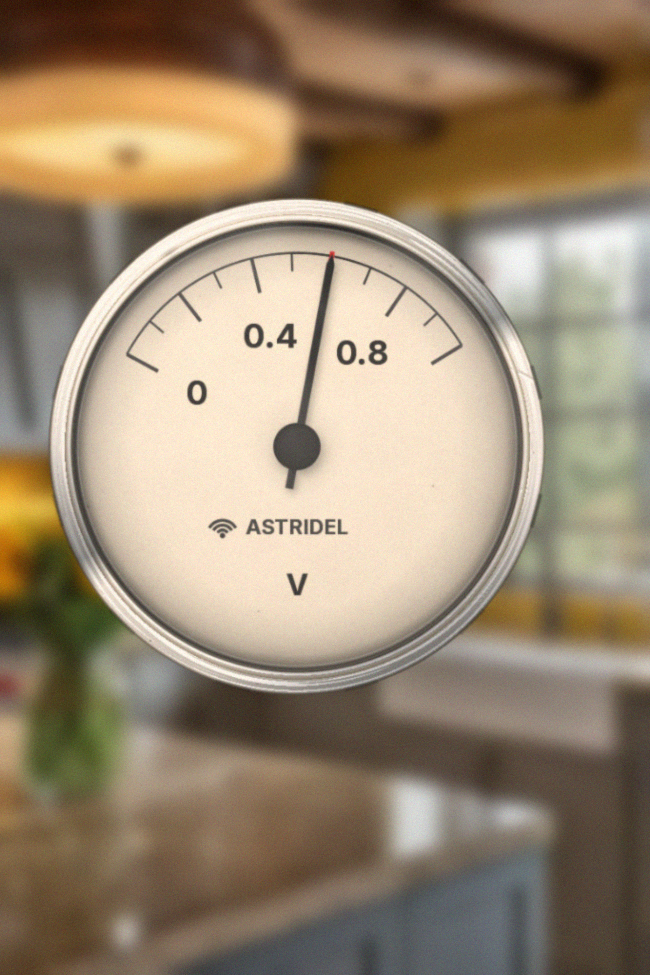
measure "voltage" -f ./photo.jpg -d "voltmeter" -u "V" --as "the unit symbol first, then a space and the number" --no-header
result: V 0.6
